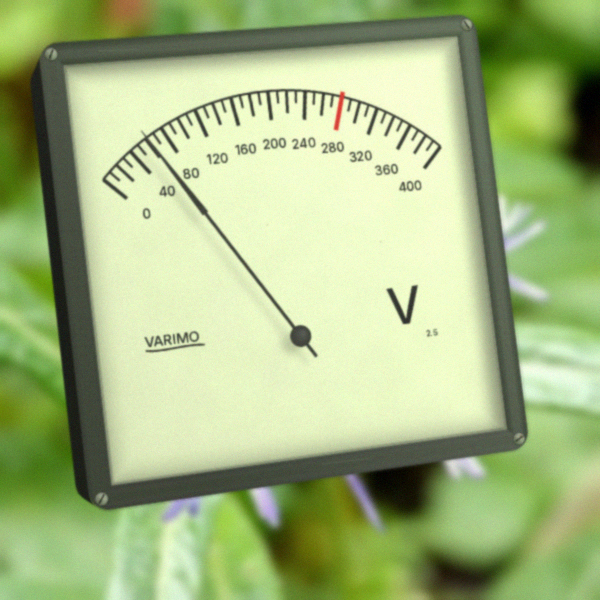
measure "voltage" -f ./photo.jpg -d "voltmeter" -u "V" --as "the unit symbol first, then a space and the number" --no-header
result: V 60
